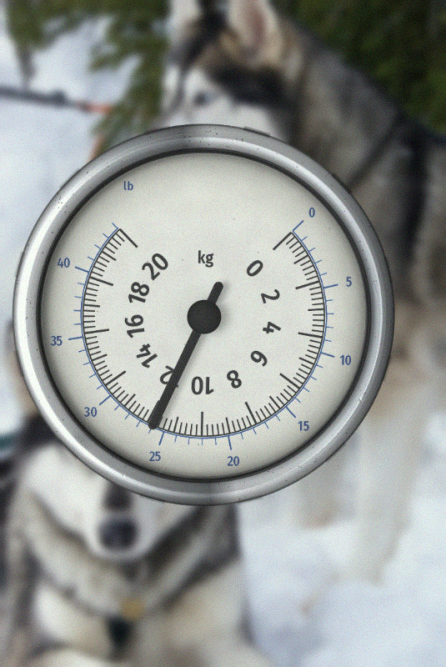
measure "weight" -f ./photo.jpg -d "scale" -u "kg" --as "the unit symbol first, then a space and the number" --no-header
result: kg 11.8
